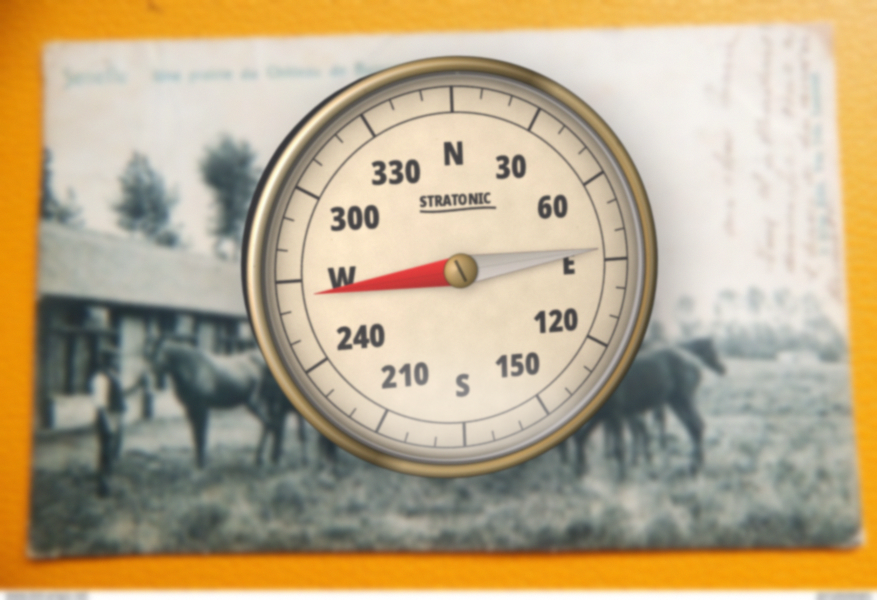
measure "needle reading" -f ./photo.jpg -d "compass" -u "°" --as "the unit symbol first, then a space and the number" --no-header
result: ° 265
